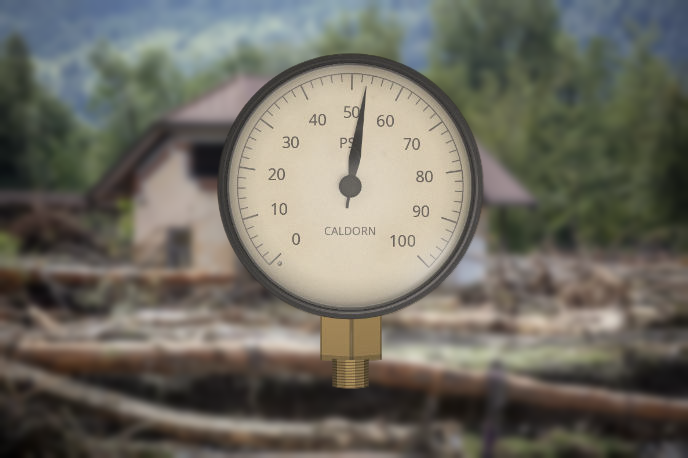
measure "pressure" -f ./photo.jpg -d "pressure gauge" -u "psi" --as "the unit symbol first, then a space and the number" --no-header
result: psi 53
